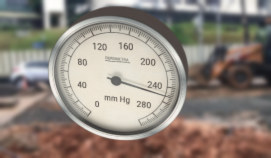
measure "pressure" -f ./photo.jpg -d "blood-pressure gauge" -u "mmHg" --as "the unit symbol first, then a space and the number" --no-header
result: mmHg 250
